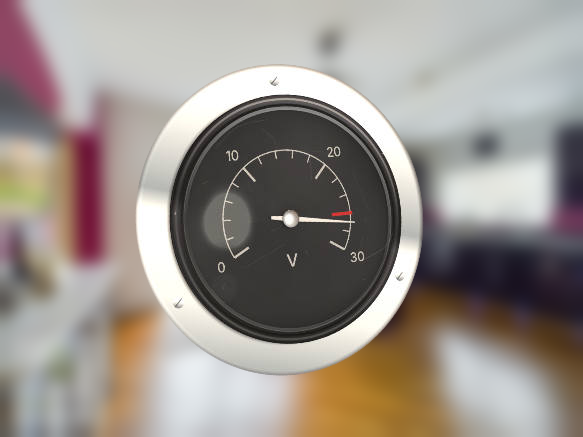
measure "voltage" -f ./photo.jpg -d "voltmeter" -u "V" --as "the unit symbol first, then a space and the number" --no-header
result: V 27
